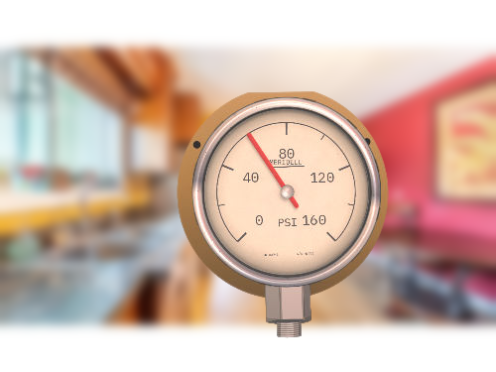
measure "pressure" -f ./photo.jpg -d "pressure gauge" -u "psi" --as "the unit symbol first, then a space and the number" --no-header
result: psi 60
